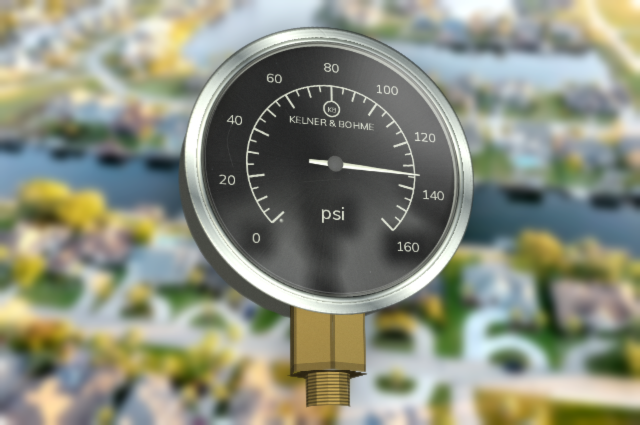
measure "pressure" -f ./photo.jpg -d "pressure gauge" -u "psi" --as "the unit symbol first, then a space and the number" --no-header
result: psi 135
